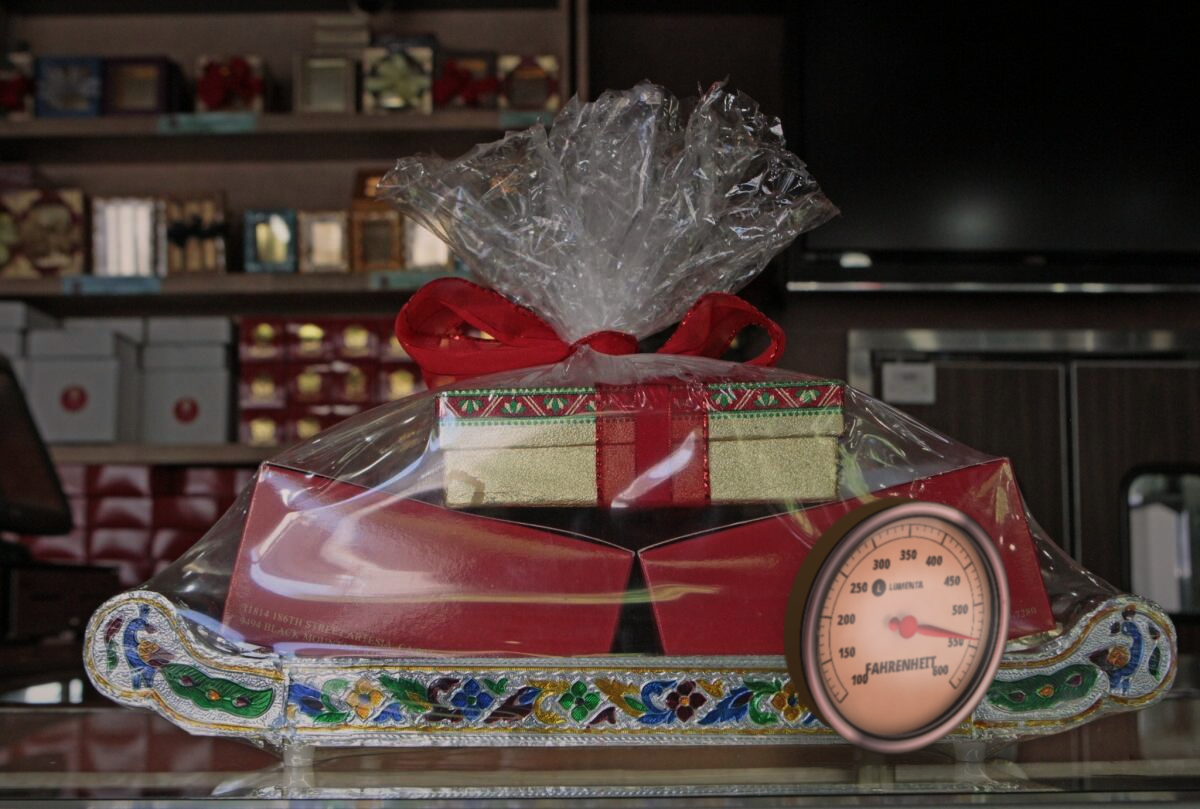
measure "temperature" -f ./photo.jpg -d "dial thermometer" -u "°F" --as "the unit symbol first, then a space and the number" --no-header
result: °F 540
